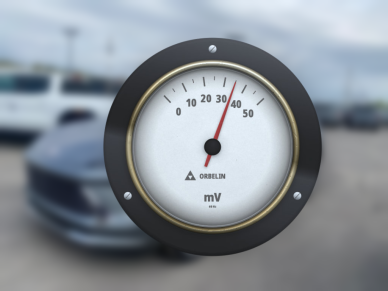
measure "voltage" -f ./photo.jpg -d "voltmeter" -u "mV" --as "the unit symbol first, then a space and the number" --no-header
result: mV 35
